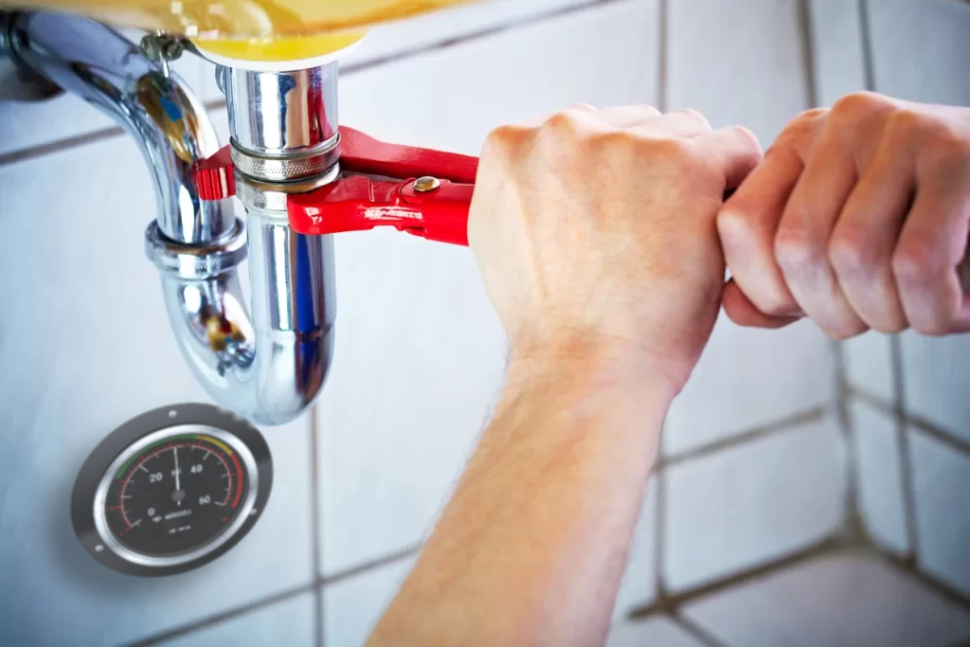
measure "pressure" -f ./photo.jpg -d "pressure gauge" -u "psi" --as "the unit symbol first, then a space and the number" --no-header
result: psi 30
